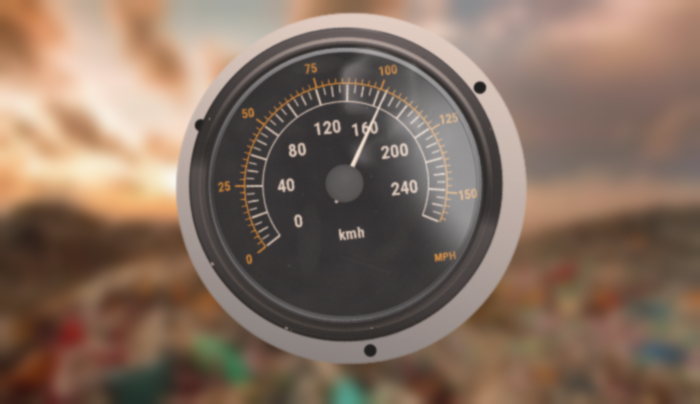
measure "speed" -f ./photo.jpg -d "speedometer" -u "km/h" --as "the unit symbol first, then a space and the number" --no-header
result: km/h 165
